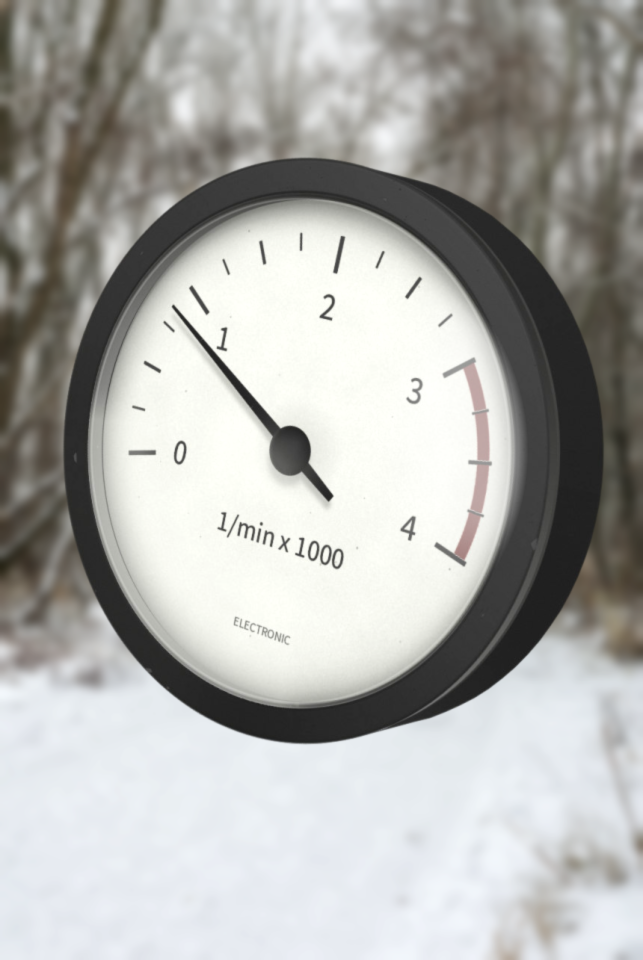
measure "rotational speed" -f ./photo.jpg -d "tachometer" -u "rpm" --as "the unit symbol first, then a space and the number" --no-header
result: rpm 875
